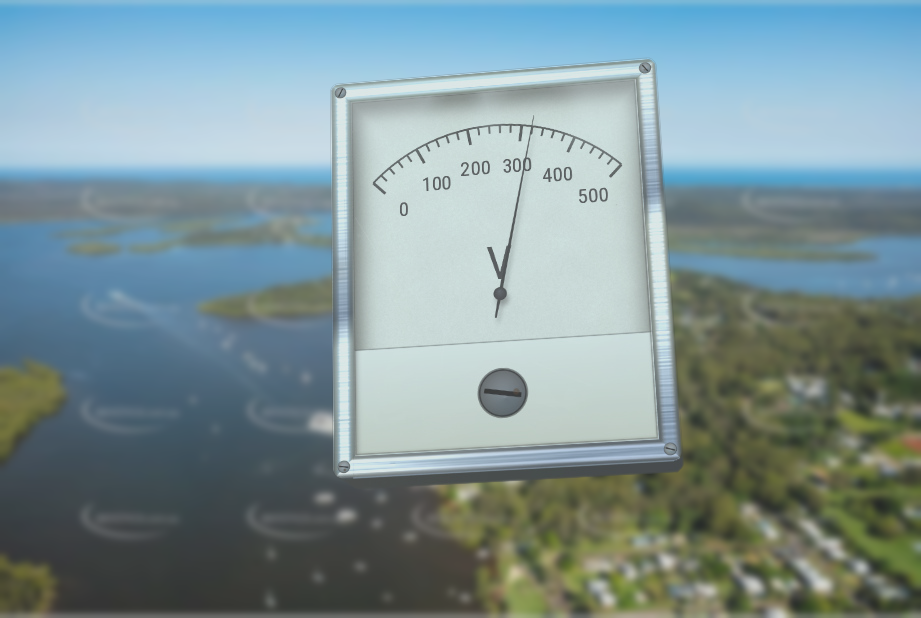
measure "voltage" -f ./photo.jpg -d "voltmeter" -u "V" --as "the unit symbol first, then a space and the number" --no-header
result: V 320
